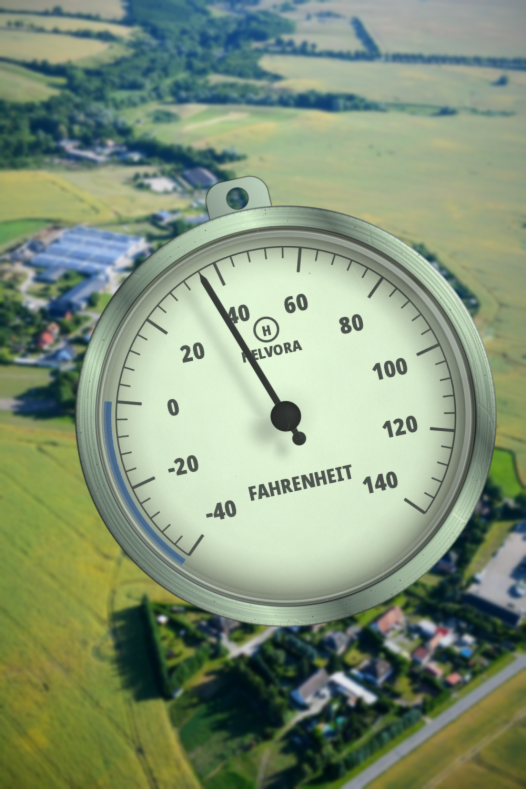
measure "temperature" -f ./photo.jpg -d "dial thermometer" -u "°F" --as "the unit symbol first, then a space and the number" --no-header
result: °F 36
